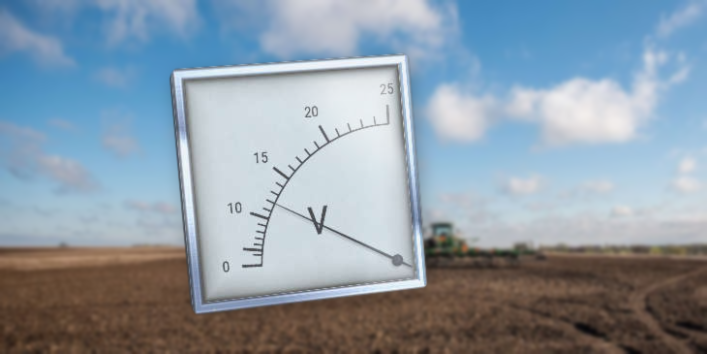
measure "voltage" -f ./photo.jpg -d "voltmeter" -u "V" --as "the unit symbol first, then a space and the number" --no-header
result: V 12
